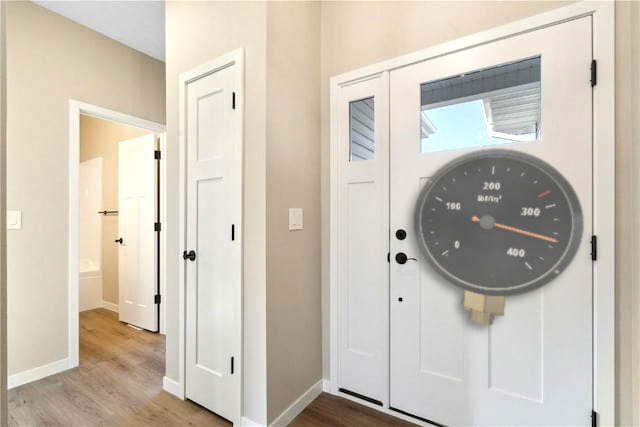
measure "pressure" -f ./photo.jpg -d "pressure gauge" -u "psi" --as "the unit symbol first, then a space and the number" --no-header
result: psi 350
